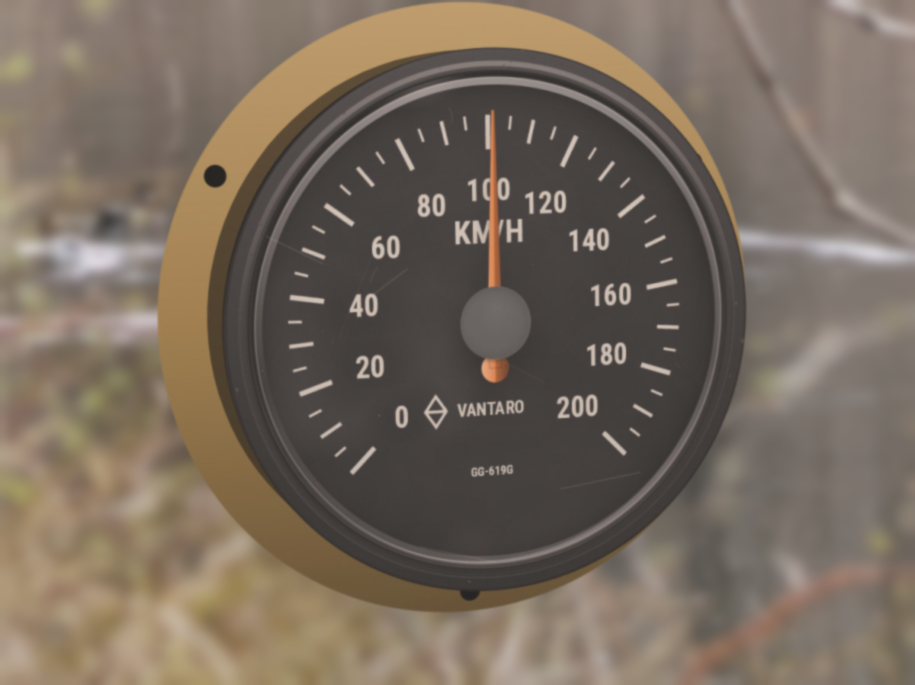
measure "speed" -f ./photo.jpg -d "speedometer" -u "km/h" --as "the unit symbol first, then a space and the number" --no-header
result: km/h 100
